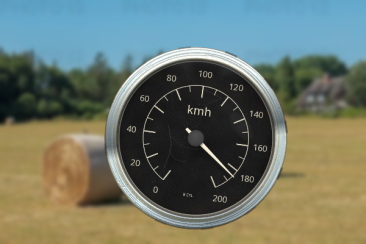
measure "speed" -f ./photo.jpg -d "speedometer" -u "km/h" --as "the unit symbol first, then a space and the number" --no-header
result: km/h 185
